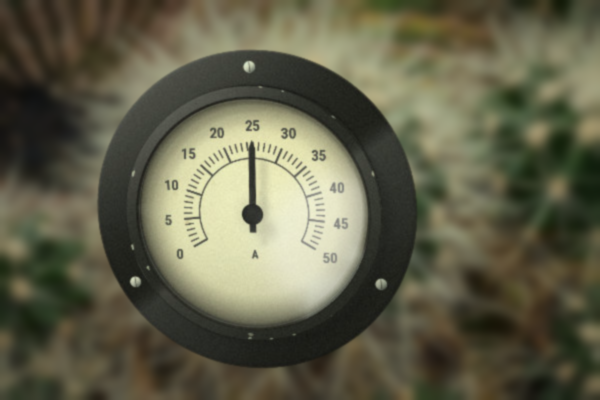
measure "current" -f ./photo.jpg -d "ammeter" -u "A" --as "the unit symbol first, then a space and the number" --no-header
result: A 25
